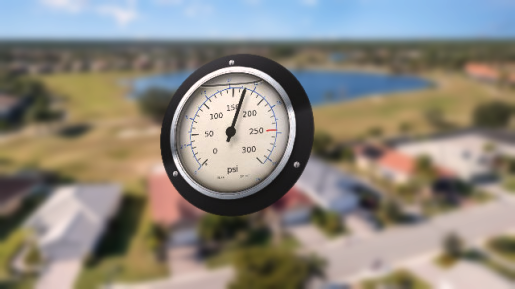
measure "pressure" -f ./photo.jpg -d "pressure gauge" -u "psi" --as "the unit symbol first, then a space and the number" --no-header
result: psi 170
